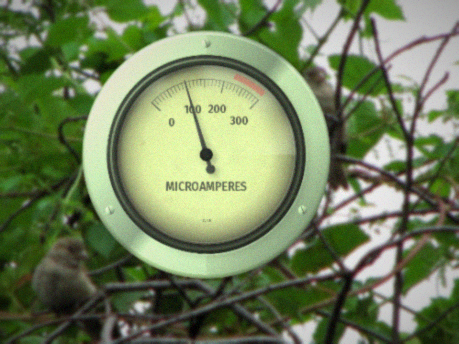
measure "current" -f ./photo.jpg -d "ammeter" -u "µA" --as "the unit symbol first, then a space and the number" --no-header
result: µA 100
